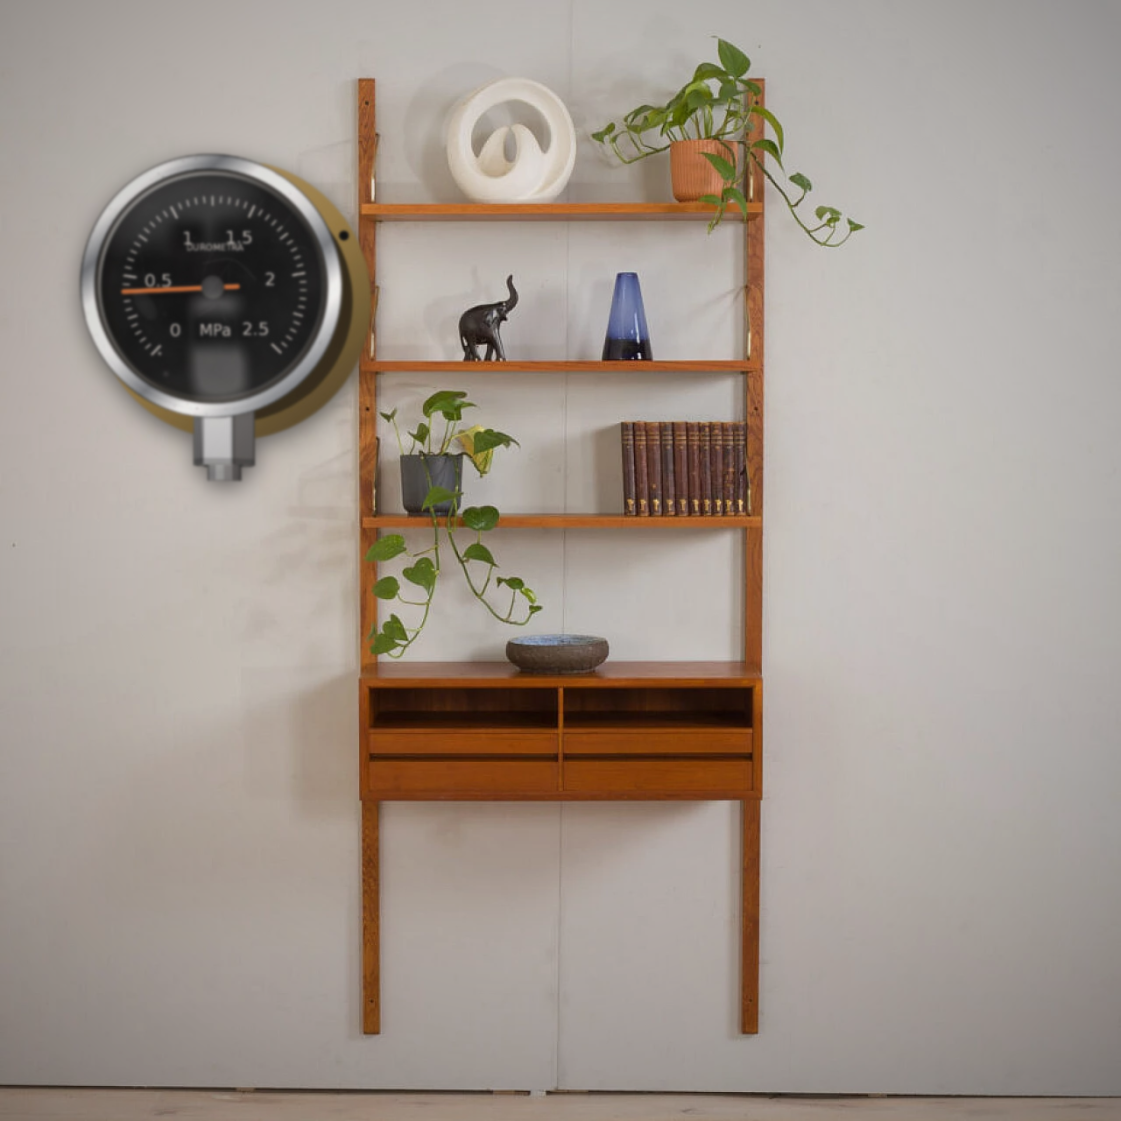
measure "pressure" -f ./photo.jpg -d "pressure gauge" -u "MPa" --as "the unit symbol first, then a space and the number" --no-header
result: MPa 0.4
